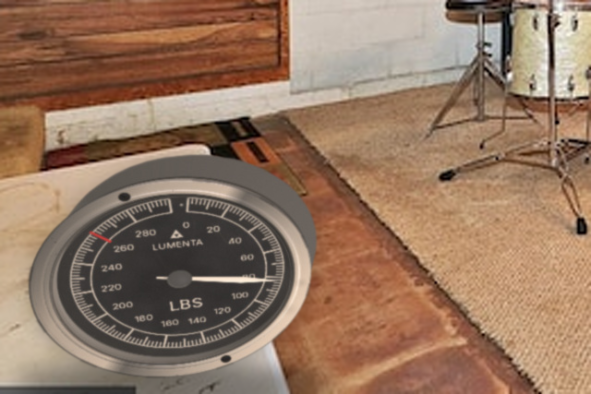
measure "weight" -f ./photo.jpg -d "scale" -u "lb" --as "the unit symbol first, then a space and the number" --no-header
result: lb 80
